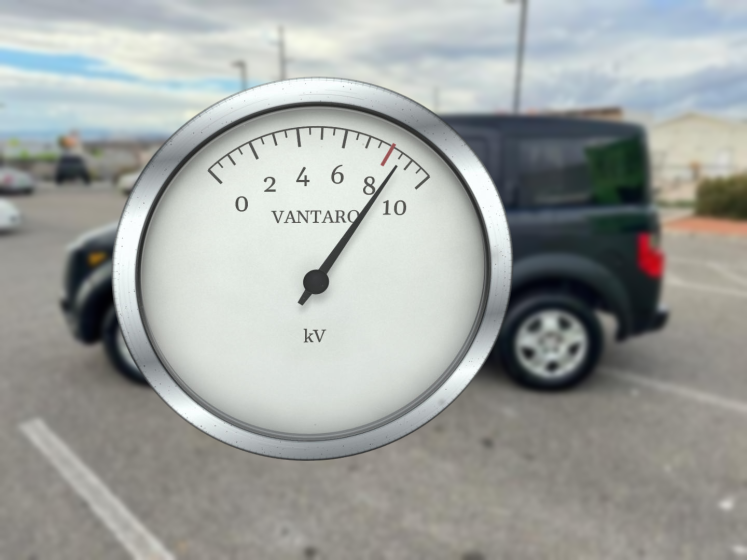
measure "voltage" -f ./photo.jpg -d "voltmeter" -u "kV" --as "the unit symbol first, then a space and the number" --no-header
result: kV 8.5
